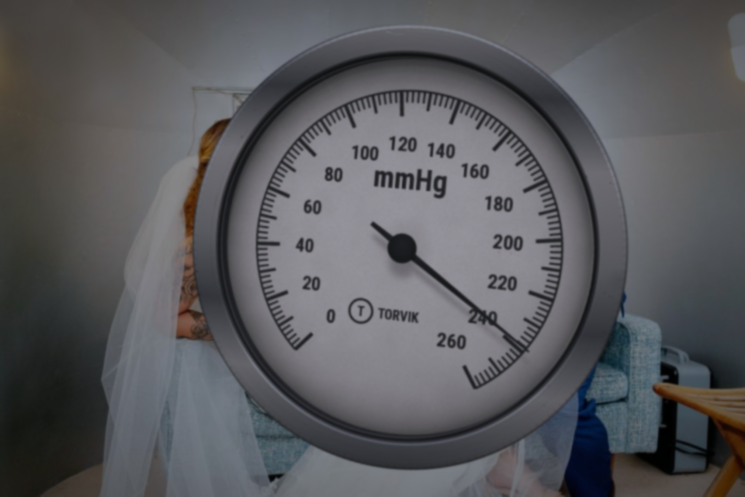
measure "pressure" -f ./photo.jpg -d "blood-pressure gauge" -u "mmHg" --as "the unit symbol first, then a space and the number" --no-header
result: mmHg 238
